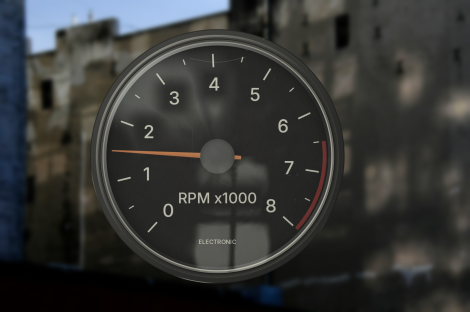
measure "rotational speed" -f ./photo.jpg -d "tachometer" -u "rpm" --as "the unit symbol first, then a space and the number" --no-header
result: rpm 1500
